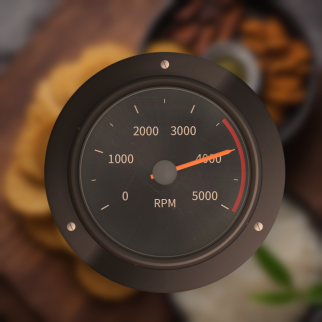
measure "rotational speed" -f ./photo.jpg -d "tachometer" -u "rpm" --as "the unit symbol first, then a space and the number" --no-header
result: rpm 4000
